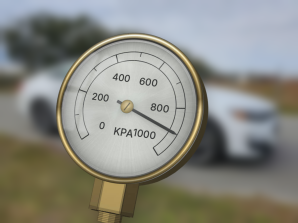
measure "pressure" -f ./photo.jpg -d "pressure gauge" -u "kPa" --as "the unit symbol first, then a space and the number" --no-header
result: kPa 900
